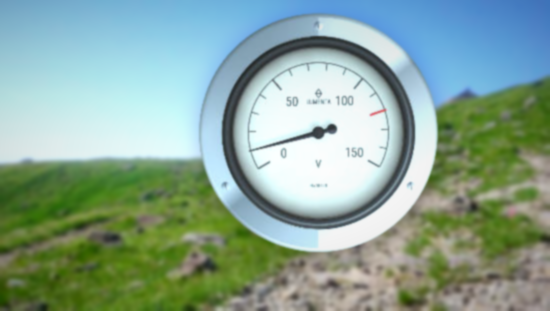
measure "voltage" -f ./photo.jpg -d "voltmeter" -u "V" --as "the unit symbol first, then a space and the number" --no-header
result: V 10
